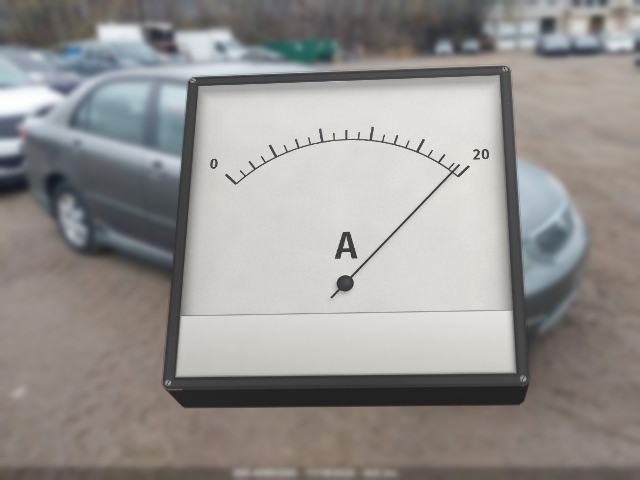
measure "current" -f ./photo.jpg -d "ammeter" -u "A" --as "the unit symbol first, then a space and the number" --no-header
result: A 19.5
